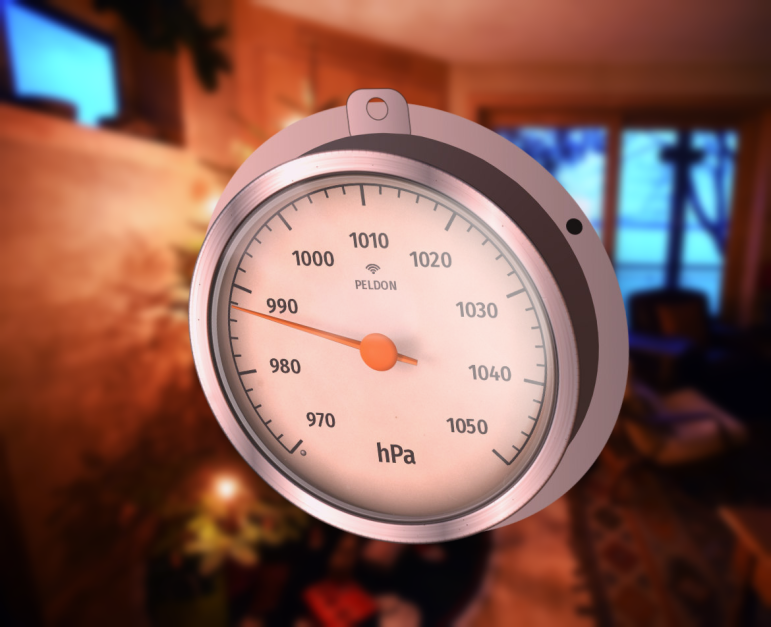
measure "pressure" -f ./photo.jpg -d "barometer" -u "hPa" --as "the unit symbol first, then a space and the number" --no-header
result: hPa 988
